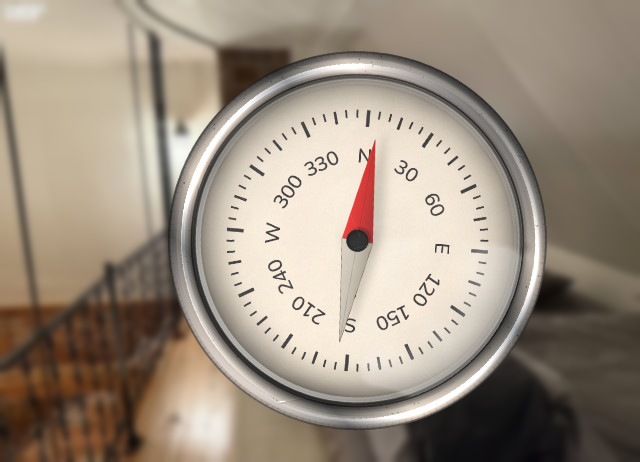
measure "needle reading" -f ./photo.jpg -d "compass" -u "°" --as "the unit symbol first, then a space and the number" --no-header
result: ° 5
